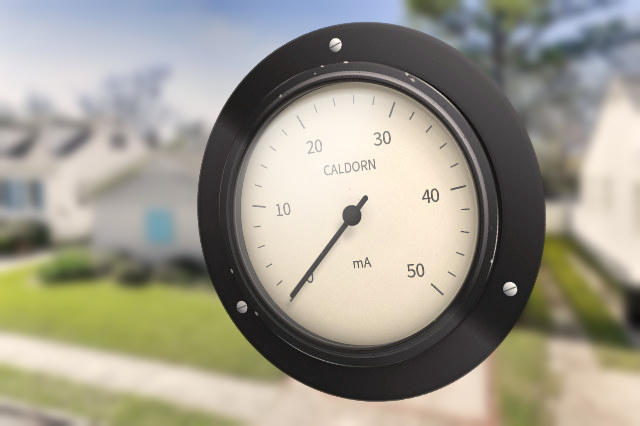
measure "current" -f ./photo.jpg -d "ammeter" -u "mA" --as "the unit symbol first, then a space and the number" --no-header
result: mA 0
